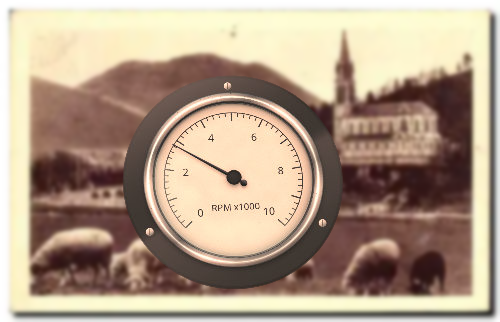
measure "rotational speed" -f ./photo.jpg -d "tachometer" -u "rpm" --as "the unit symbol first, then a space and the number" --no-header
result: rpm 2800
